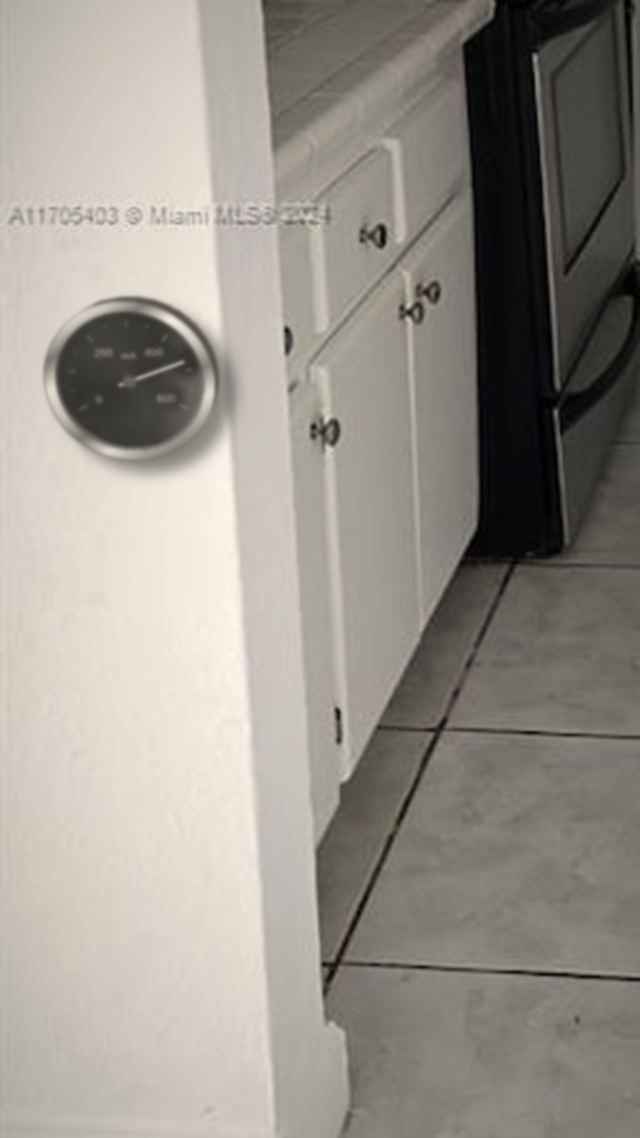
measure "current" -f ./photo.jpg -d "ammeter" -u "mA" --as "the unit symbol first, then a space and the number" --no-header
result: mA 475
